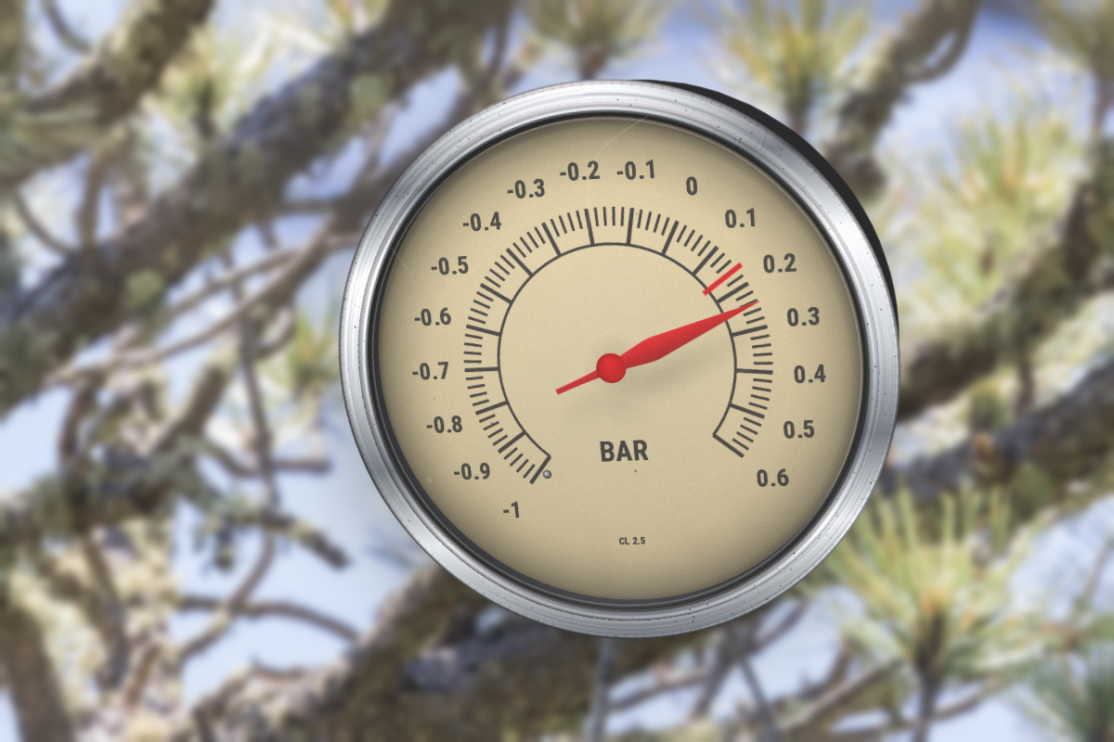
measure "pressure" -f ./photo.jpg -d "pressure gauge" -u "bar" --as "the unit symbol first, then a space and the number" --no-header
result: bar 0.24
